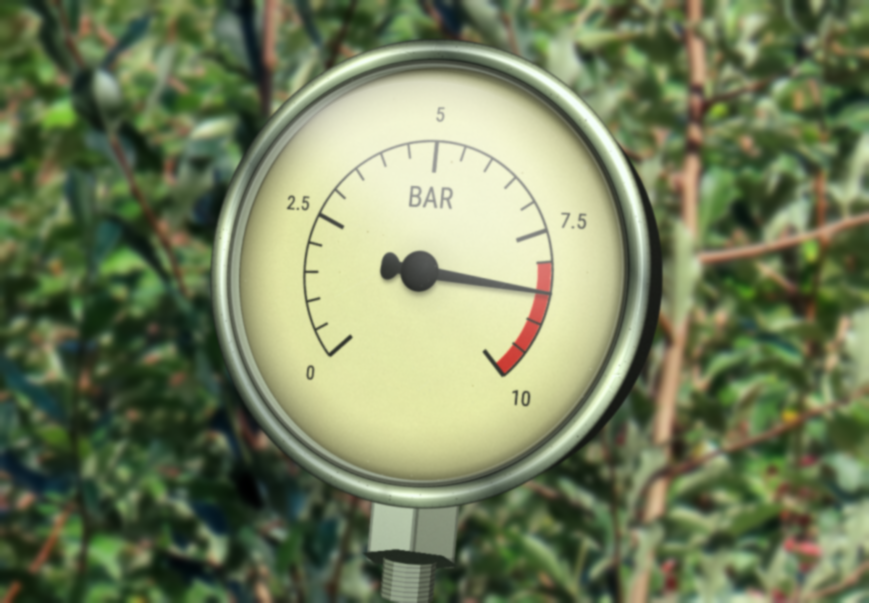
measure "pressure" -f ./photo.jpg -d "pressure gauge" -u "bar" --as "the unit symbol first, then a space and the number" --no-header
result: bar 8.5
